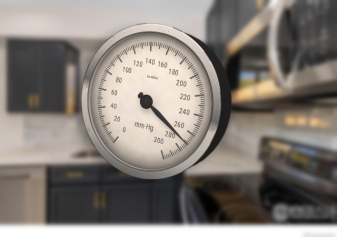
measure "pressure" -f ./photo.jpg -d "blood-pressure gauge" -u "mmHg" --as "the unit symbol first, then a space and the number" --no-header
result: mmHg 270
